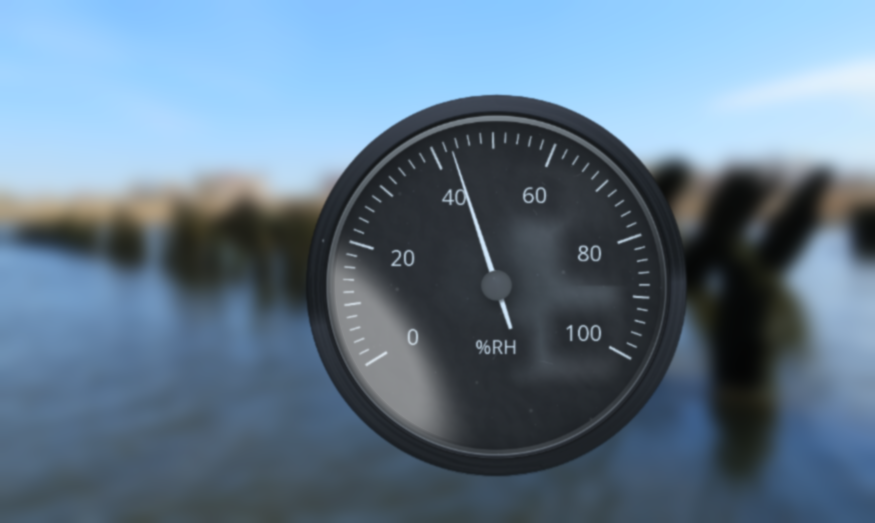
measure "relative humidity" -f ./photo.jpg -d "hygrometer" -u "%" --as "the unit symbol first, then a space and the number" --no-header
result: % 43
